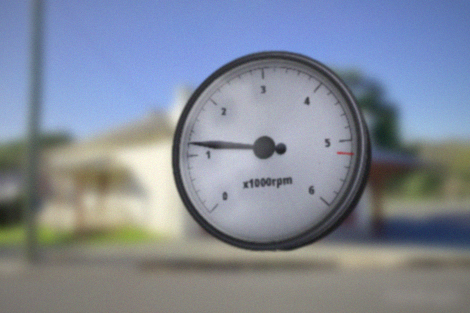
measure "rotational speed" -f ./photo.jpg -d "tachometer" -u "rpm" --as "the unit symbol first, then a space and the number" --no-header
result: rpm 1200
